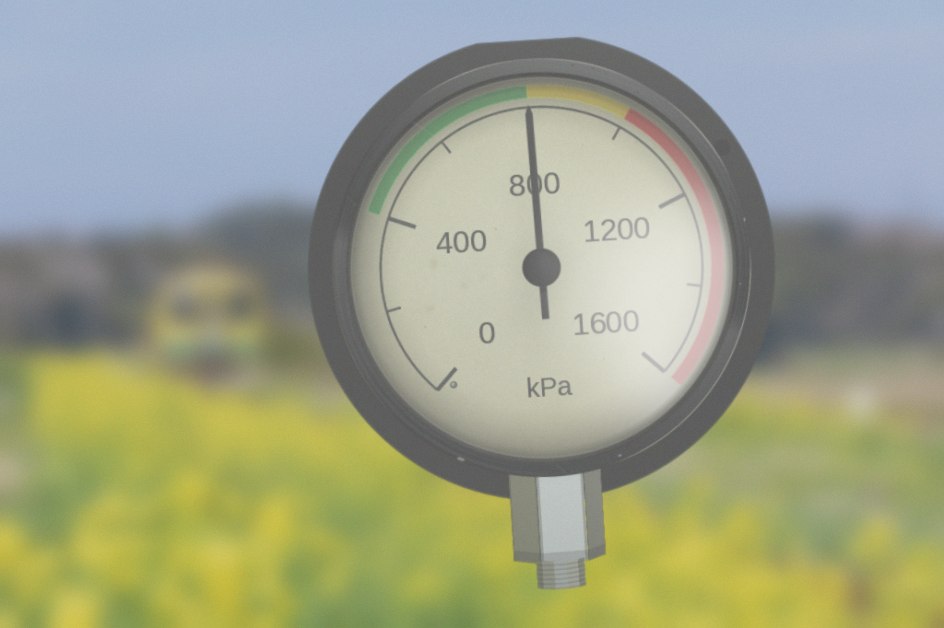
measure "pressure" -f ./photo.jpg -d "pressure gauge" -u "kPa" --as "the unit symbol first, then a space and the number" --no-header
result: kPa 800
